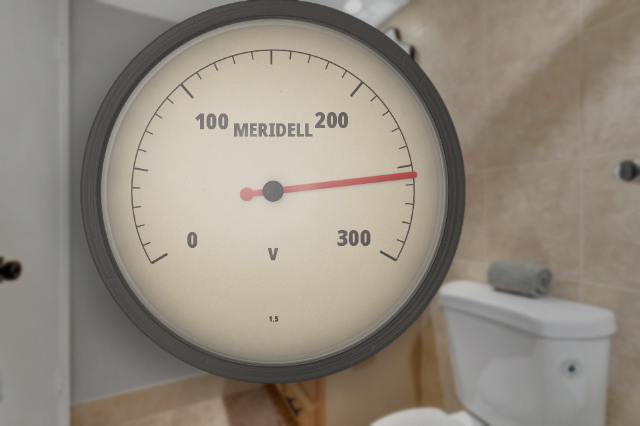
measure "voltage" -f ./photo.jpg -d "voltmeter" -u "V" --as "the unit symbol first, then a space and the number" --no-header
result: V 255
